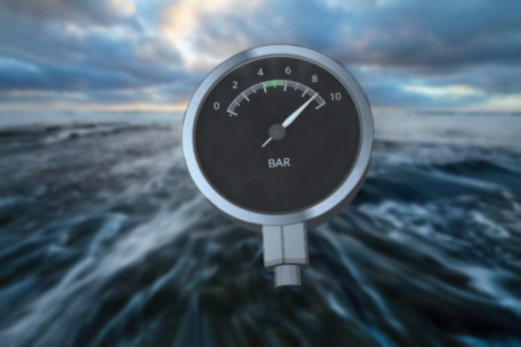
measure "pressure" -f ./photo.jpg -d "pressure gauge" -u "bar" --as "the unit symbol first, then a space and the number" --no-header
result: bar 9
